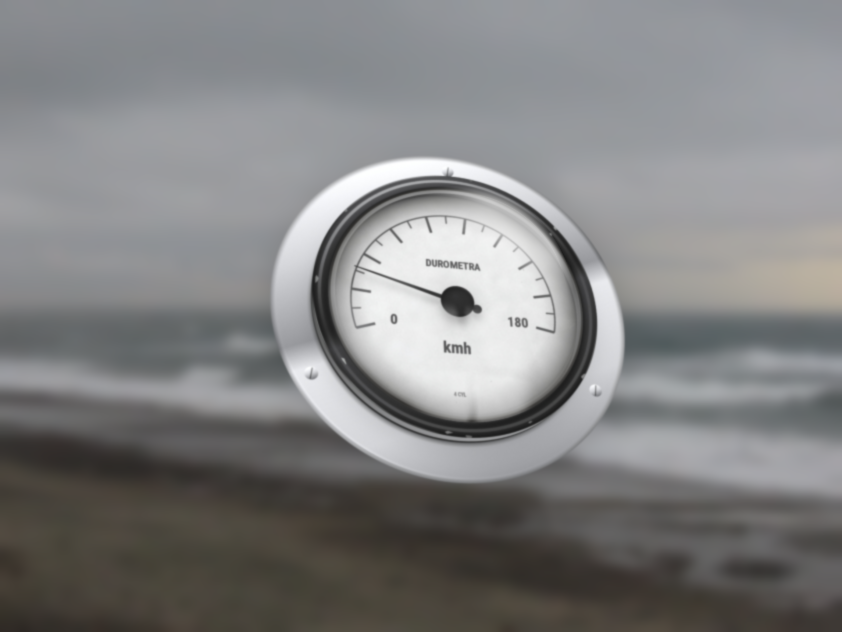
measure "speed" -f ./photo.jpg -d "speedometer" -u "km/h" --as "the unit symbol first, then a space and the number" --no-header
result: km/h 30
